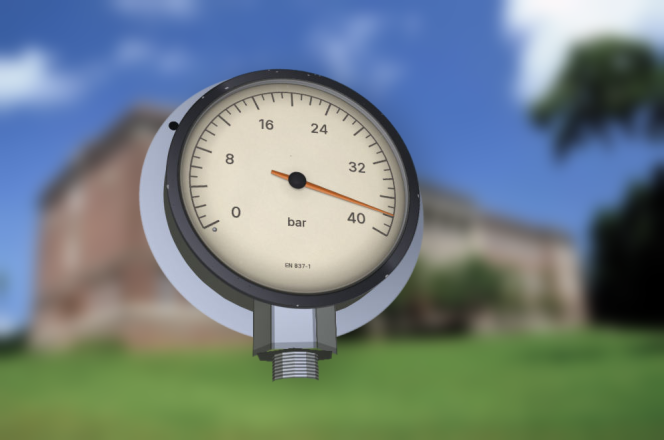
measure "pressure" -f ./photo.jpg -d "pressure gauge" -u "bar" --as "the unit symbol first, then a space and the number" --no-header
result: bar 38
